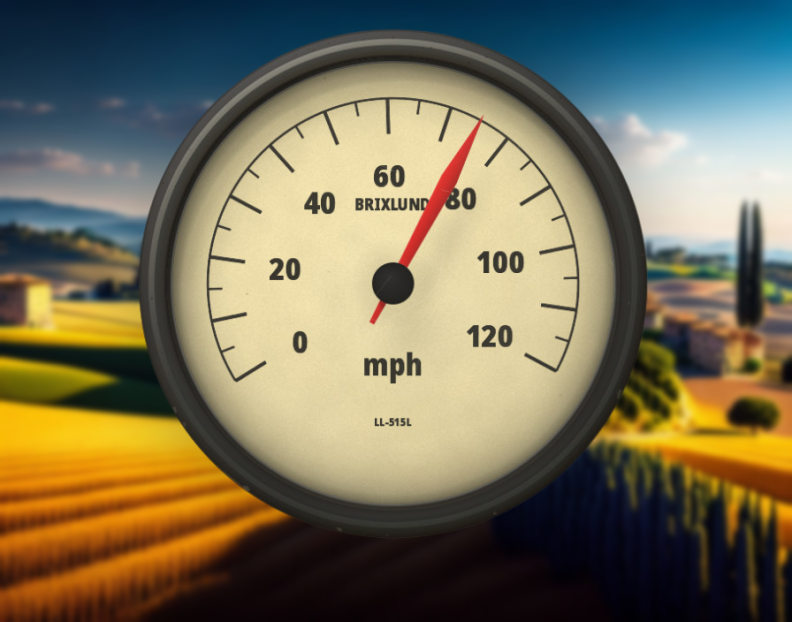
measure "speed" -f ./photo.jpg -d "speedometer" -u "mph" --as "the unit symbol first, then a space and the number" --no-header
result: mph 75
